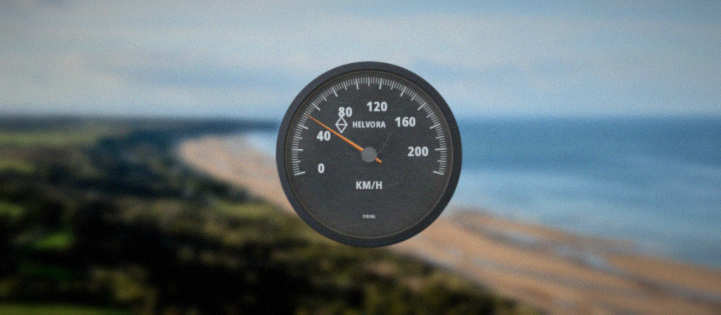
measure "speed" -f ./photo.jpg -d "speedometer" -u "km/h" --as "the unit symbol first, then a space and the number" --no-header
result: km/h 50
